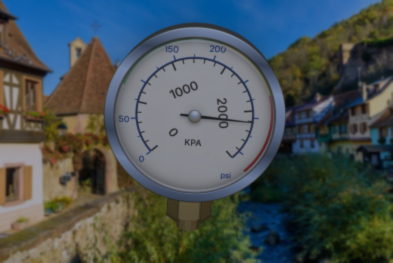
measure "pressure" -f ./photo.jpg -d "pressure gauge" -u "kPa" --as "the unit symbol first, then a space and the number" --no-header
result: kPa 2100
